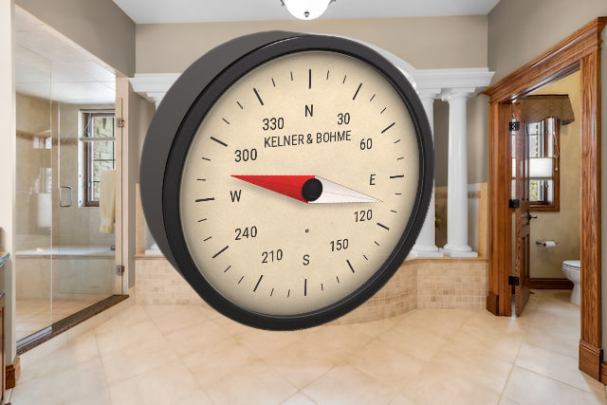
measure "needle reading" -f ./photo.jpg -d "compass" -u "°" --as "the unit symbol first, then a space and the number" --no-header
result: ° 285
